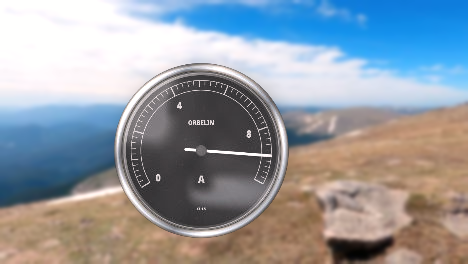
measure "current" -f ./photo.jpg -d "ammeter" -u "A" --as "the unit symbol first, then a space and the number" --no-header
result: A 9
